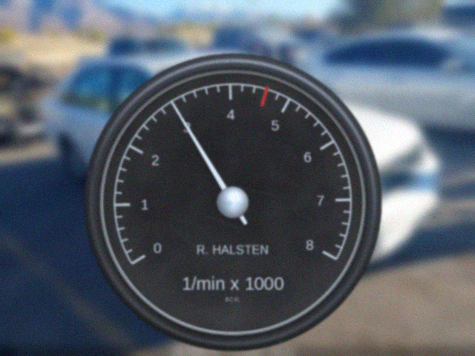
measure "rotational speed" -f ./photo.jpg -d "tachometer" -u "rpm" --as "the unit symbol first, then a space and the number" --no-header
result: rpm 3000
